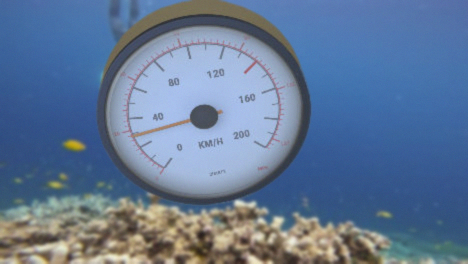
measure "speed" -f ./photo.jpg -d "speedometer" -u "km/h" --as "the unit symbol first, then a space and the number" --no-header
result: km/h 30
